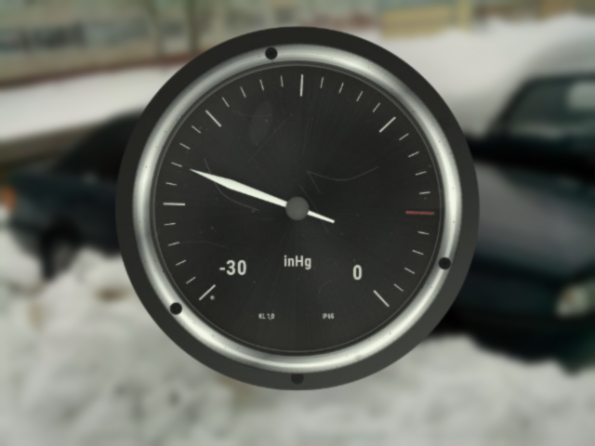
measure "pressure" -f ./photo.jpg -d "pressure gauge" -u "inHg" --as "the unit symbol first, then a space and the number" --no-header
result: inHg -23
